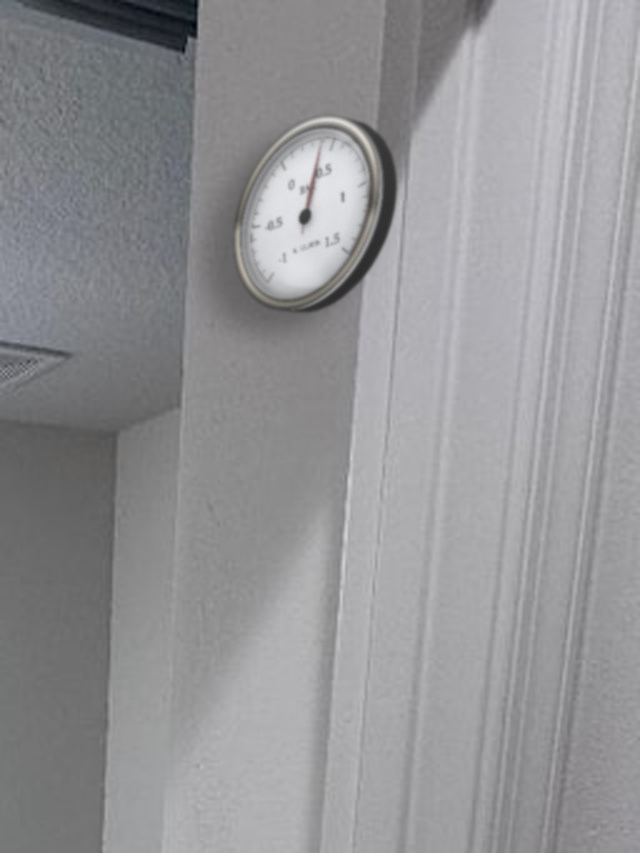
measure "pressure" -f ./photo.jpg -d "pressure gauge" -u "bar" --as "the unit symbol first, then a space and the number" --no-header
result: bar 0.4
